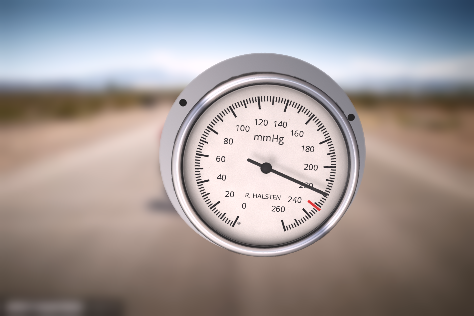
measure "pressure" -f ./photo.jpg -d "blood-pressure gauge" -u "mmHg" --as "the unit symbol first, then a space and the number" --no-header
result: mmHg 220
